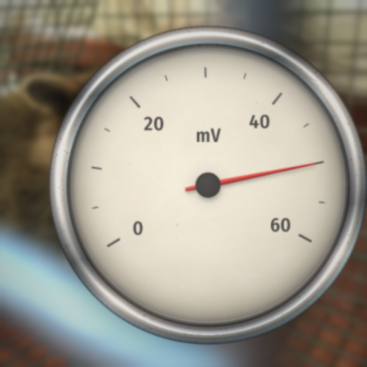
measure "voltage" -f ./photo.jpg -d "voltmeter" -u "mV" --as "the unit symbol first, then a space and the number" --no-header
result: mV 50
